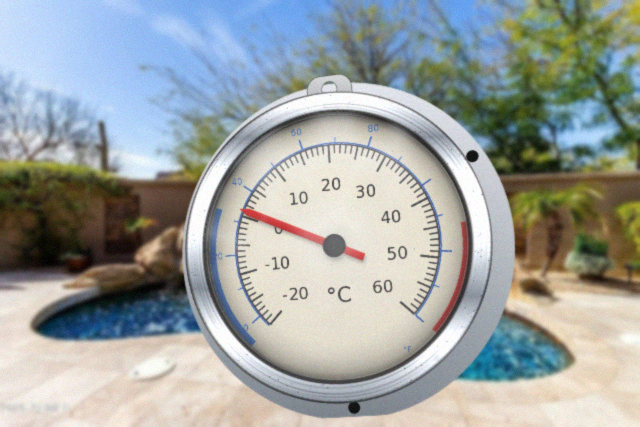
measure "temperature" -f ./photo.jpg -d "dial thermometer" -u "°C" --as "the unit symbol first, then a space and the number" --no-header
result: °C 1
